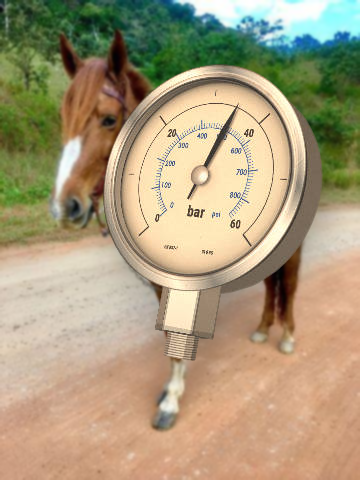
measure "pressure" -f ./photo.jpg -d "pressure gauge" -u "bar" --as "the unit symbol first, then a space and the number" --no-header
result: bar 35
